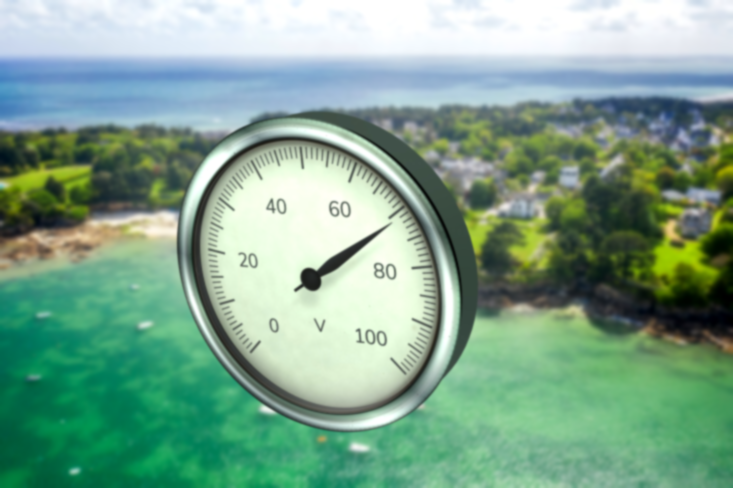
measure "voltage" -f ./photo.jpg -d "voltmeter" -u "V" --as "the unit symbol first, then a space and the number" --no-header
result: V 71
